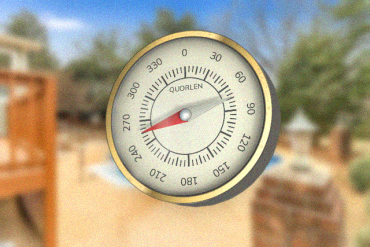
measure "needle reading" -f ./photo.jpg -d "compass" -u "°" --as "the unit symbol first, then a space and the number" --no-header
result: ° 255
